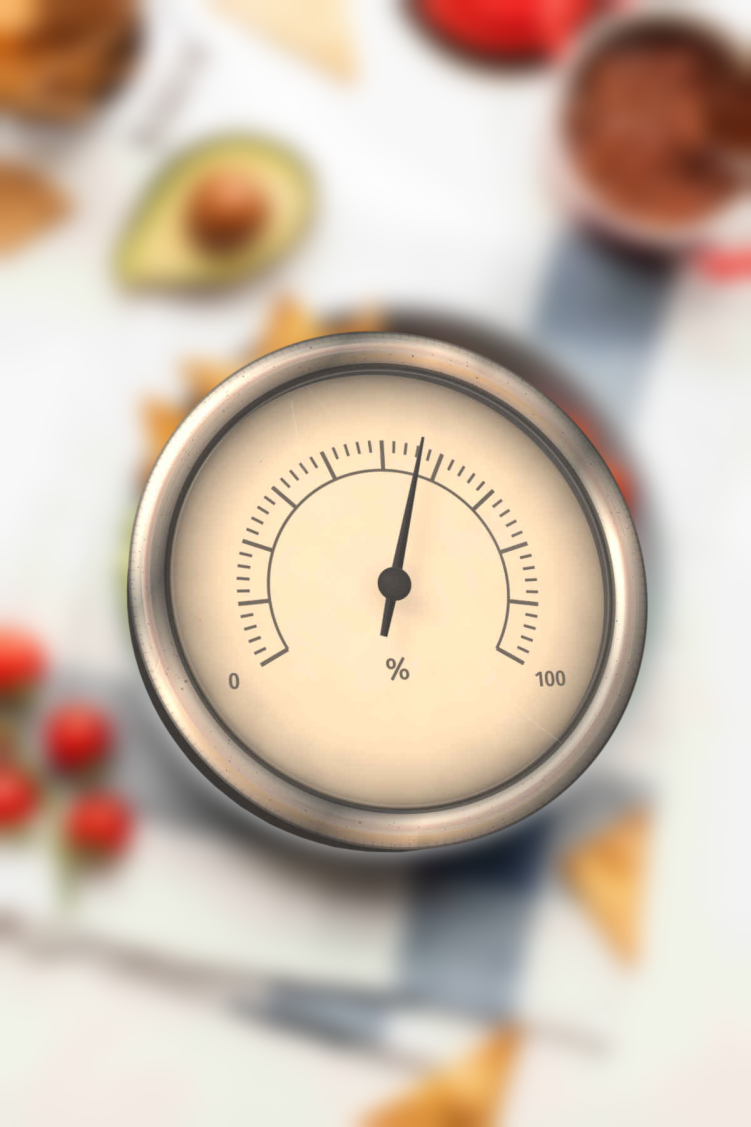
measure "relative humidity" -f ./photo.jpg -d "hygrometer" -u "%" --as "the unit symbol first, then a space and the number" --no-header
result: % 56
